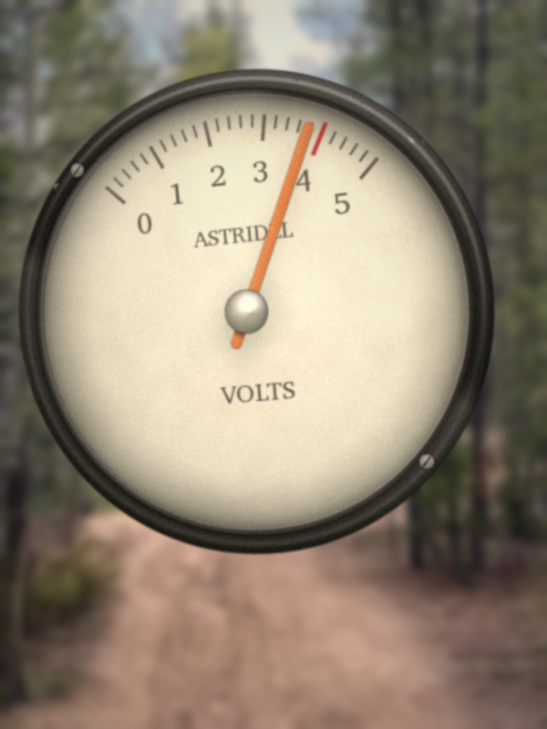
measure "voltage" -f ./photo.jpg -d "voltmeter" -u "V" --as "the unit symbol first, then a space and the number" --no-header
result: V 3.8
